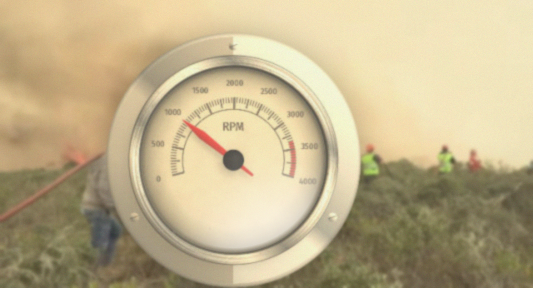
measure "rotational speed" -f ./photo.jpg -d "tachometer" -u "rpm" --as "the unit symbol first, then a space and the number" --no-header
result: rpm 1000
